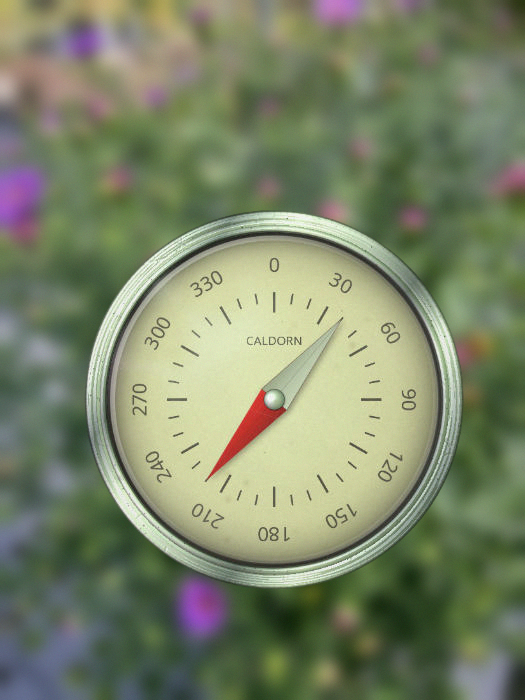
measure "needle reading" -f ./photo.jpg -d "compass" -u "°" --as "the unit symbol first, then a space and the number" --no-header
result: ° 220
